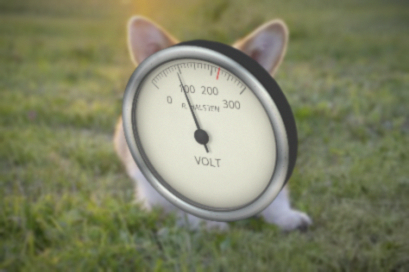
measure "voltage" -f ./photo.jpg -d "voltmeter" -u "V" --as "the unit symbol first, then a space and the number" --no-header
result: V 100
